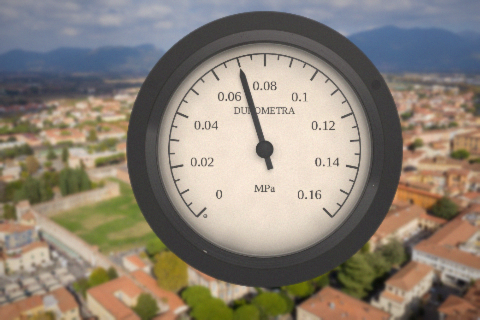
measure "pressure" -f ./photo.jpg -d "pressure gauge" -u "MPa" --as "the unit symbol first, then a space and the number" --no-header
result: MPa 0.07
